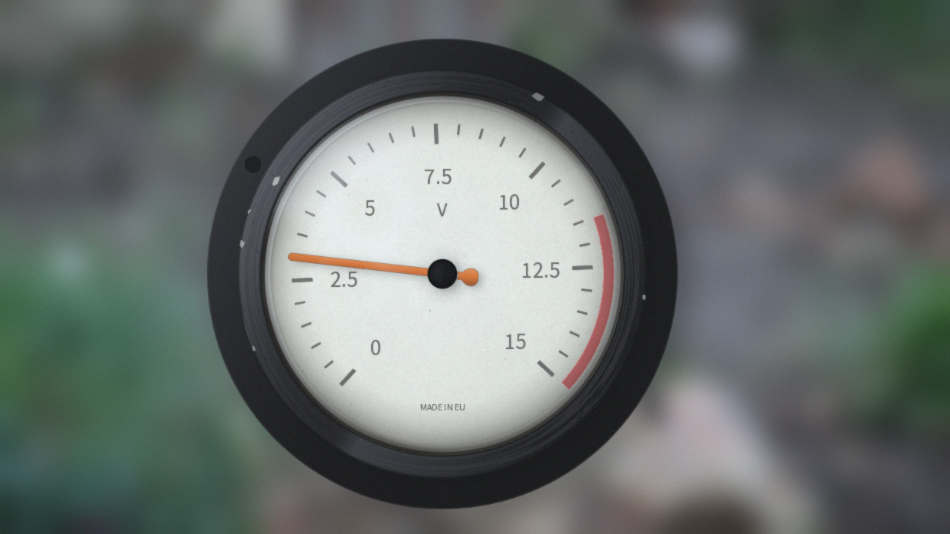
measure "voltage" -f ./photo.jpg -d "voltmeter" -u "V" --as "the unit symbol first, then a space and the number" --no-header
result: V 3
